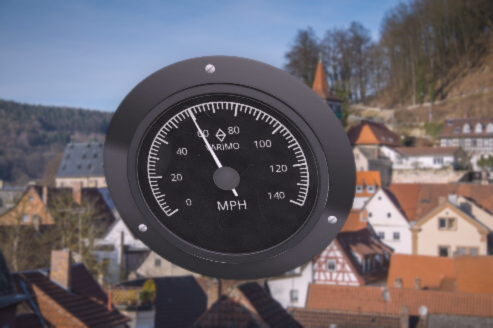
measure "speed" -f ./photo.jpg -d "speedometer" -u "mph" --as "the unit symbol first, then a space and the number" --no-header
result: mph 60
